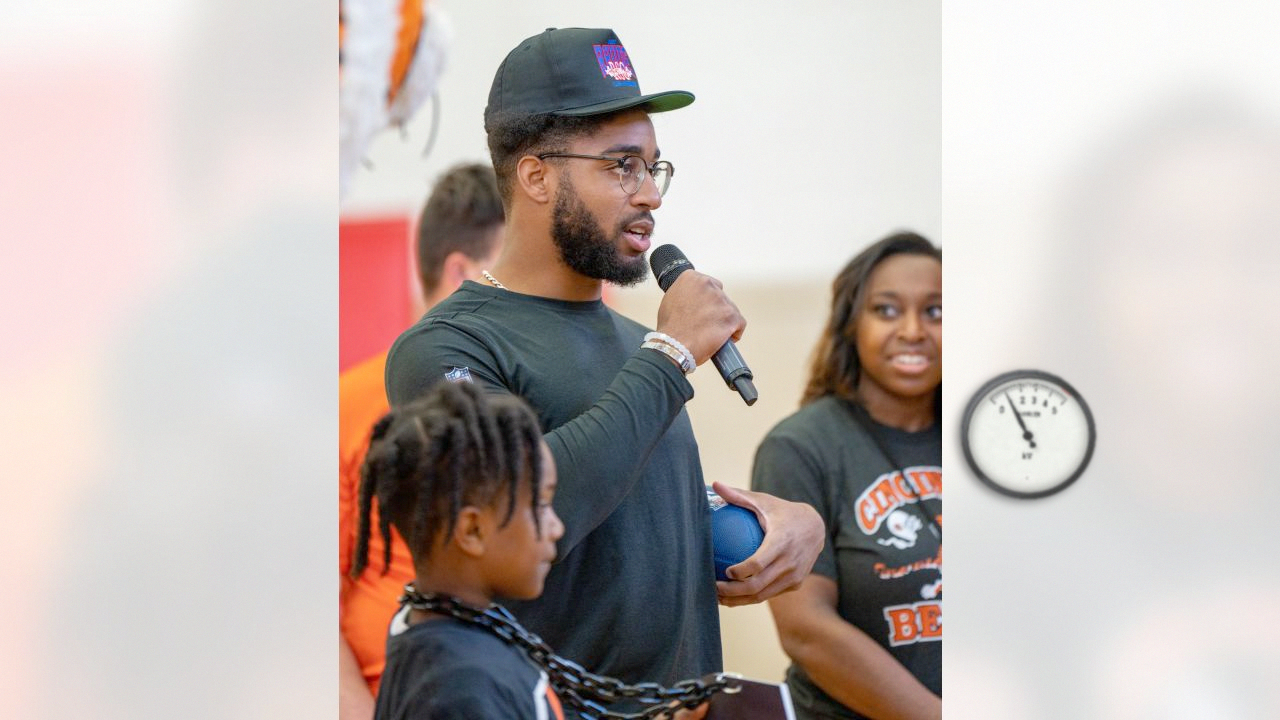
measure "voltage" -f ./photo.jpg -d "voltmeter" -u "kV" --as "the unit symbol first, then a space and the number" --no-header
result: kV 1
